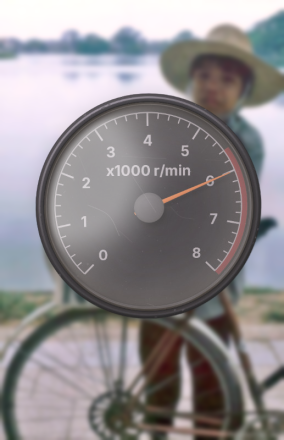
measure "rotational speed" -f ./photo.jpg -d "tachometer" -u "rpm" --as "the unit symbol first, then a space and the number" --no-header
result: rpm 6000
